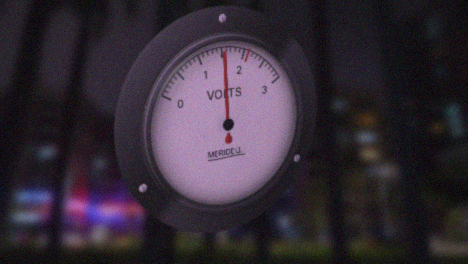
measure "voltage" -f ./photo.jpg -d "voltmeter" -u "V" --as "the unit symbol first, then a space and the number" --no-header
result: V 1.5
